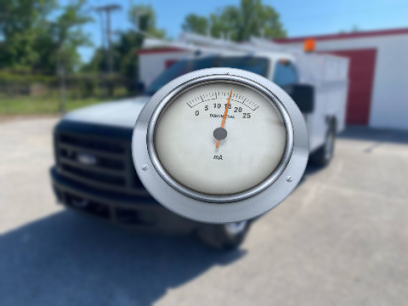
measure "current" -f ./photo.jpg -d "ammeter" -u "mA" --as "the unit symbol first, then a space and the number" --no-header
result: mA 15
